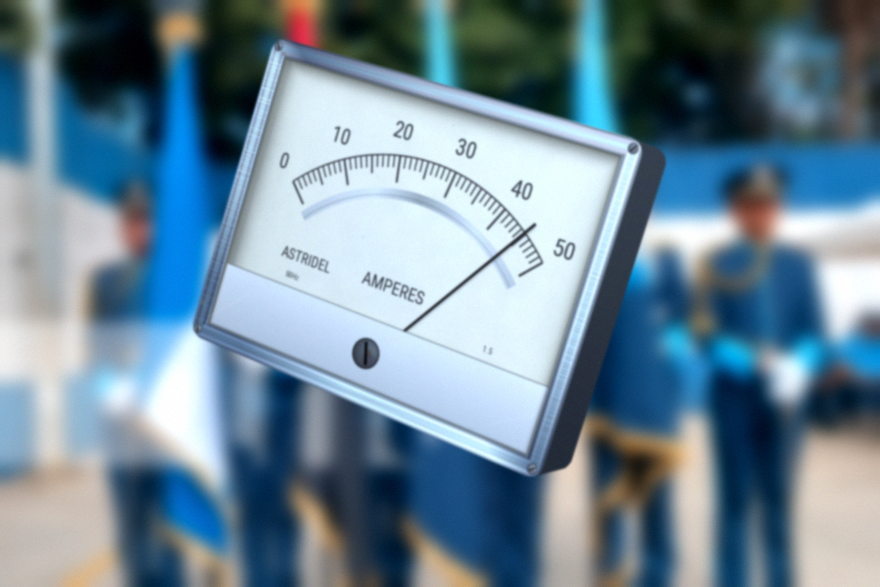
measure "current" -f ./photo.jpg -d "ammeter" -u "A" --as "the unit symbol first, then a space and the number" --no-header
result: A 45
